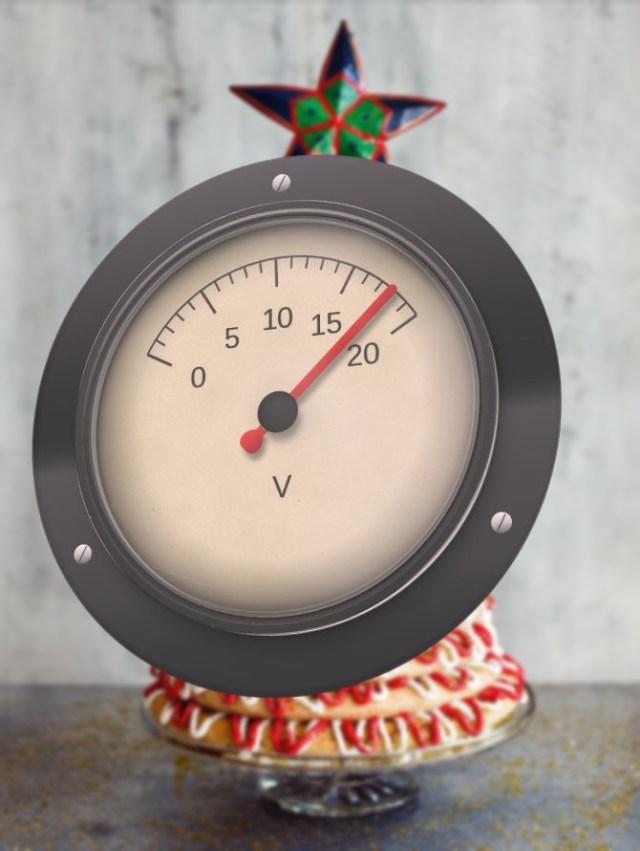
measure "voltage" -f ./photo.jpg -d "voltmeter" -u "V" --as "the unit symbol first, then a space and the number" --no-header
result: V 18
